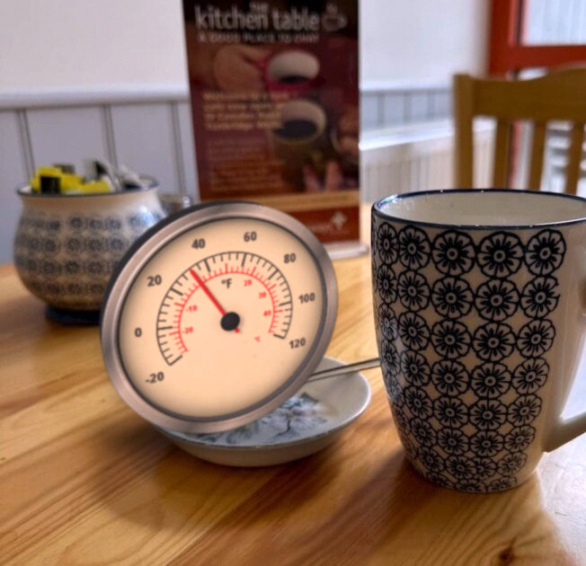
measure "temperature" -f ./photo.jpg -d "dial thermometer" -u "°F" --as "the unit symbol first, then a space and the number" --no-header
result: °F 32
